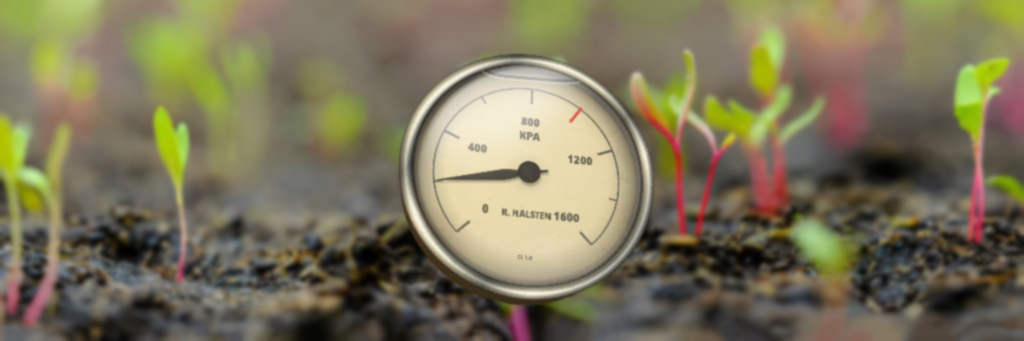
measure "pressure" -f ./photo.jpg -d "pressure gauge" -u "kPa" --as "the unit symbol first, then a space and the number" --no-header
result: kPa 200
